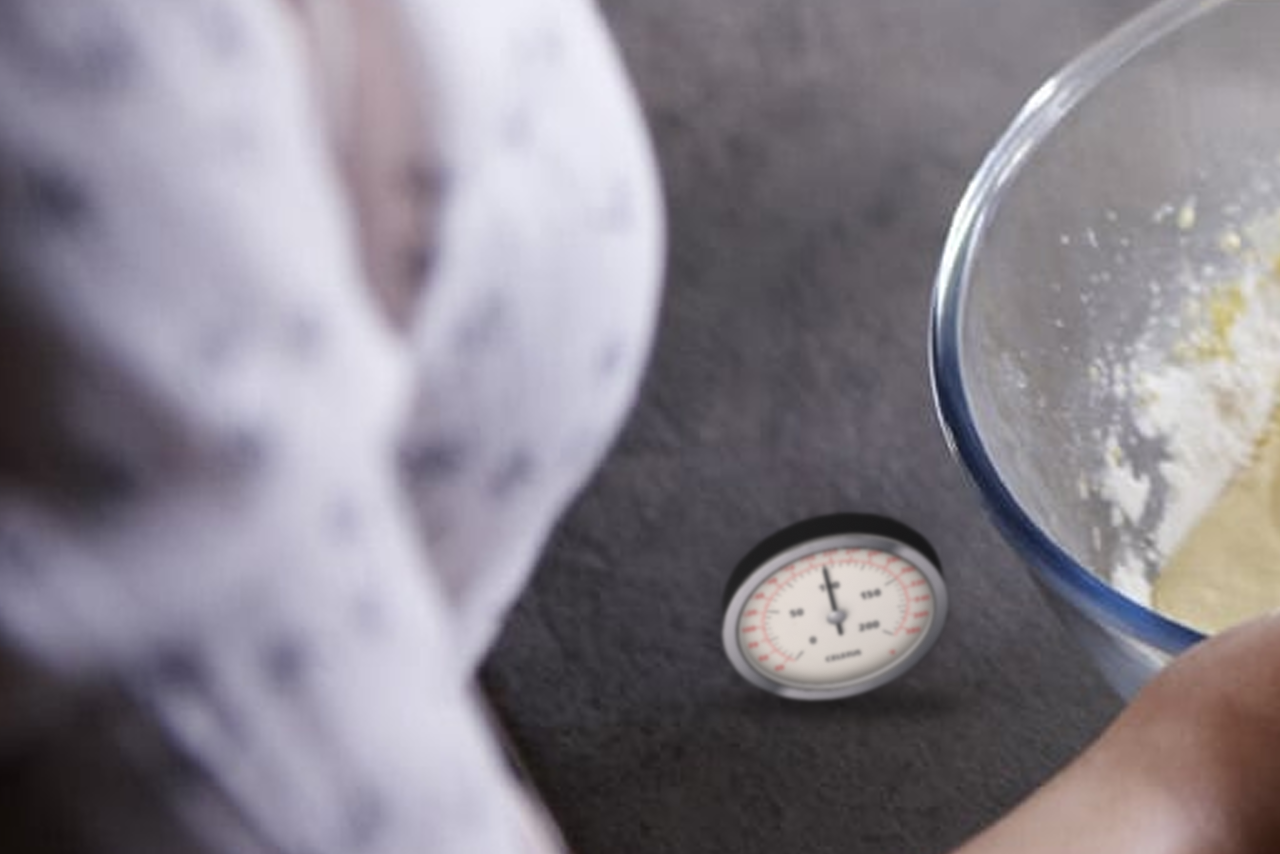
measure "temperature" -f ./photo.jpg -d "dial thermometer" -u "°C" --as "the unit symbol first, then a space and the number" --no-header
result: °C 100
